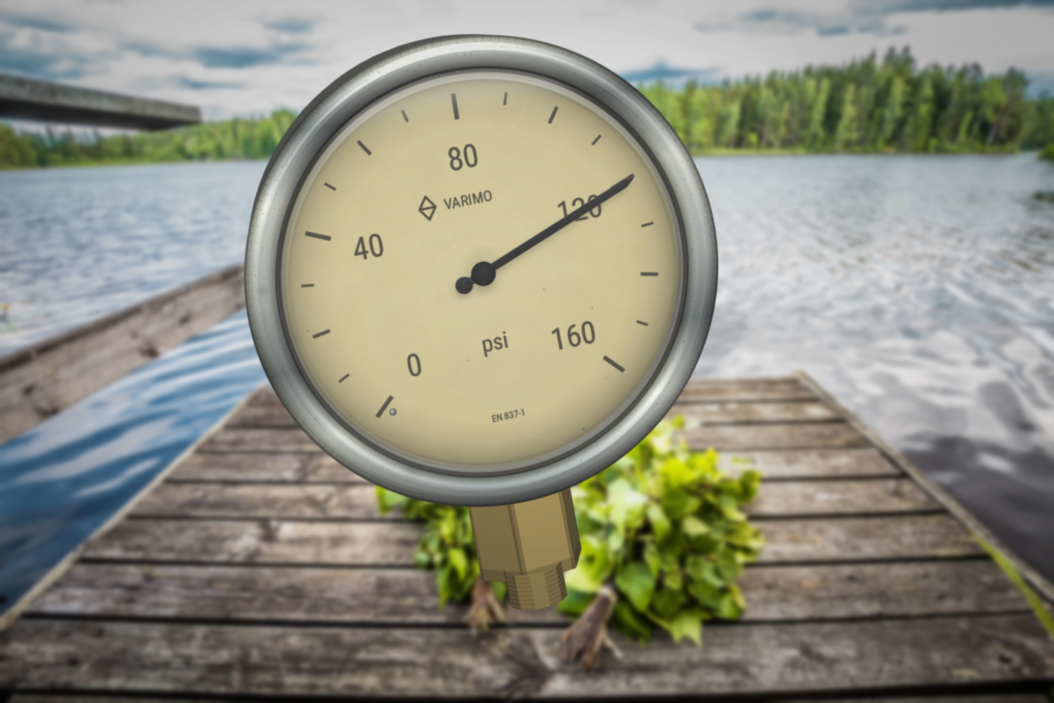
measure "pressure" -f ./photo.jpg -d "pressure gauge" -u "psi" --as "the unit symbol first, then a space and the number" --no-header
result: psi 120
